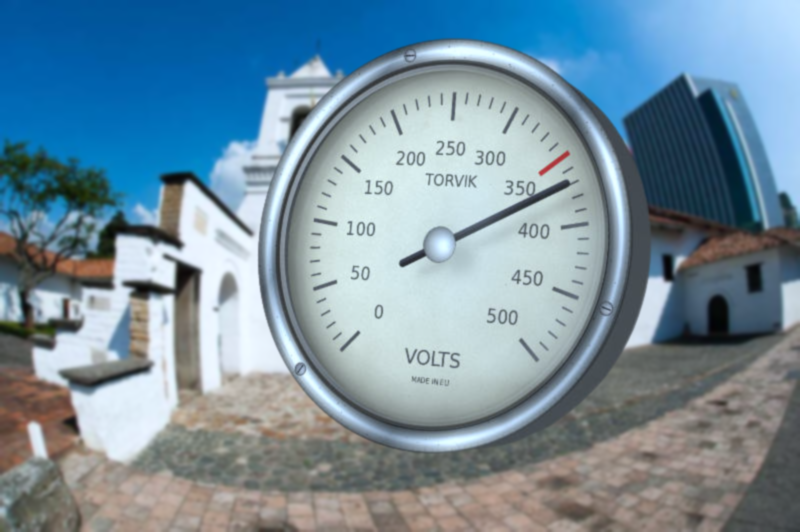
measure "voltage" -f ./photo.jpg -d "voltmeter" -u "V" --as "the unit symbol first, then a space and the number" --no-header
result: V 370
